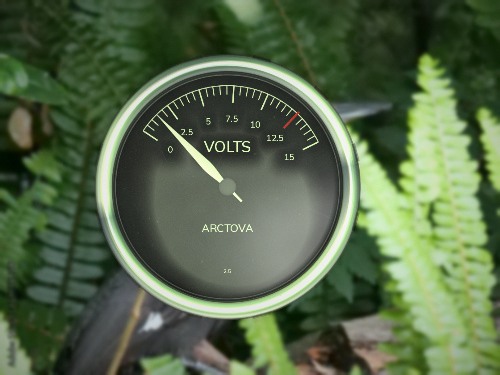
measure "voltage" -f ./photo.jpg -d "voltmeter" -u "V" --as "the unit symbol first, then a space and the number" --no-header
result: V 1.5
